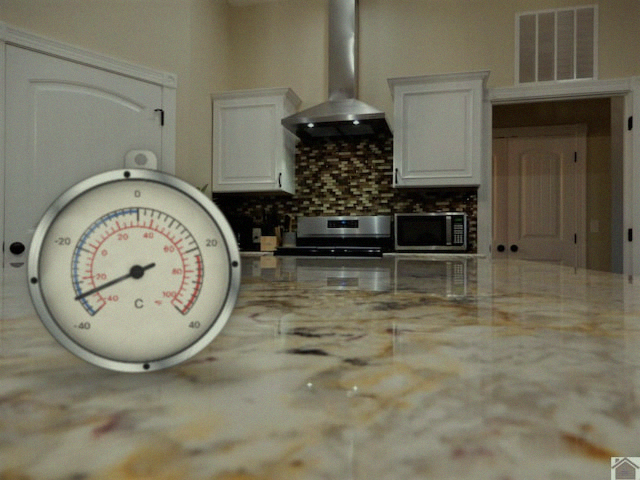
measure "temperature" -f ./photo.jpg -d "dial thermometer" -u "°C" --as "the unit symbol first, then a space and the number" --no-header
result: °C -34
